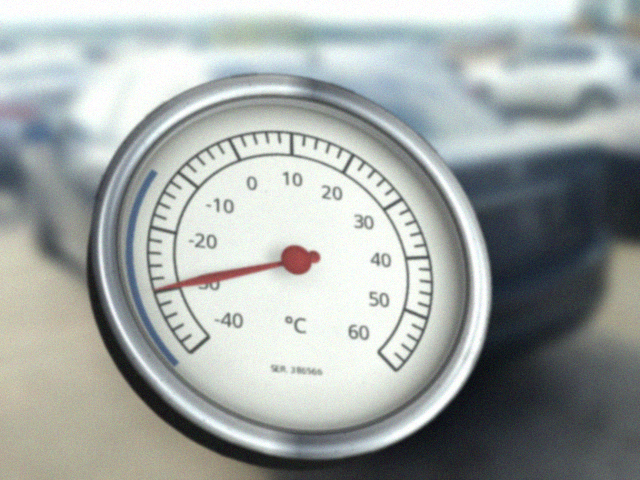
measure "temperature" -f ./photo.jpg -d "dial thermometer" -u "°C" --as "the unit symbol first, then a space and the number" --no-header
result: °C -30
